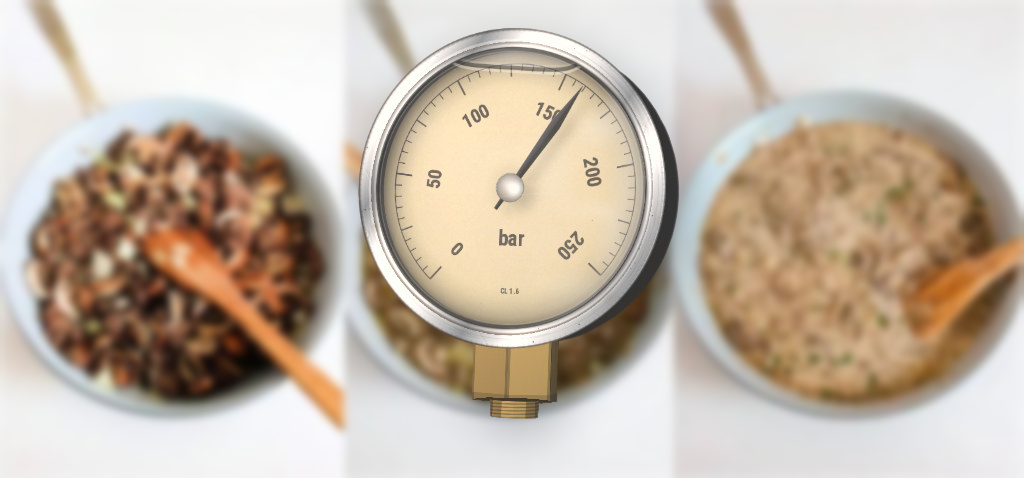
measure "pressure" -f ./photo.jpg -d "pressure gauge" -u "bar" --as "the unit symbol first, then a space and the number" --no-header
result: bar 160
